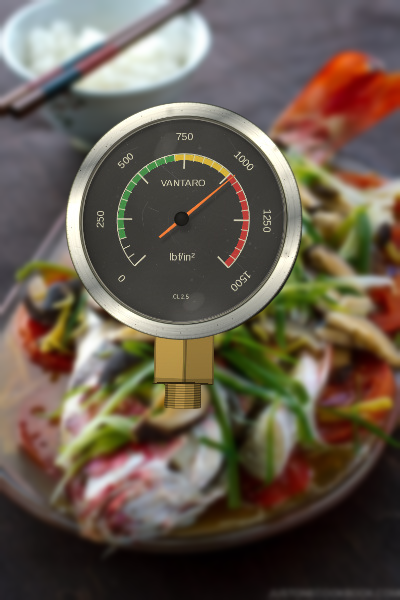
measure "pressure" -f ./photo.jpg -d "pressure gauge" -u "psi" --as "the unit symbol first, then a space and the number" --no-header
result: psi 1025
